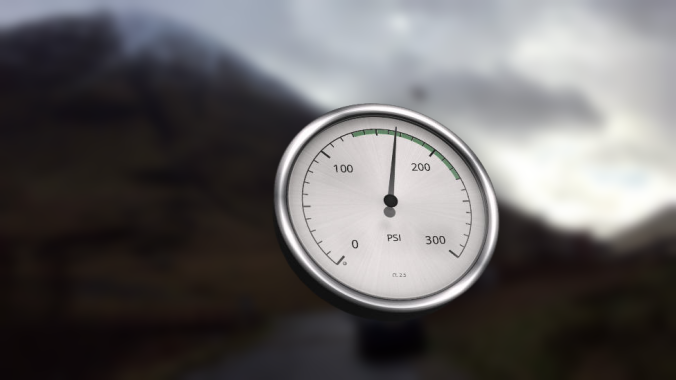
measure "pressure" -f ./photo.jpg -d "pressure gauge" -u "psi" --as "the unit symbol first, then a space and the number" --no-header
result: psi 165
